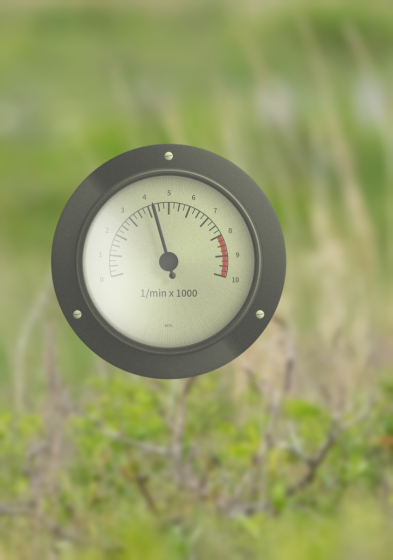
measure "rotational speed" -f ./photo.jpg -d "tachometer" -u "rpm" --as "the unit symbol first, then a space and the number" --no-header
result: rpm 4250
